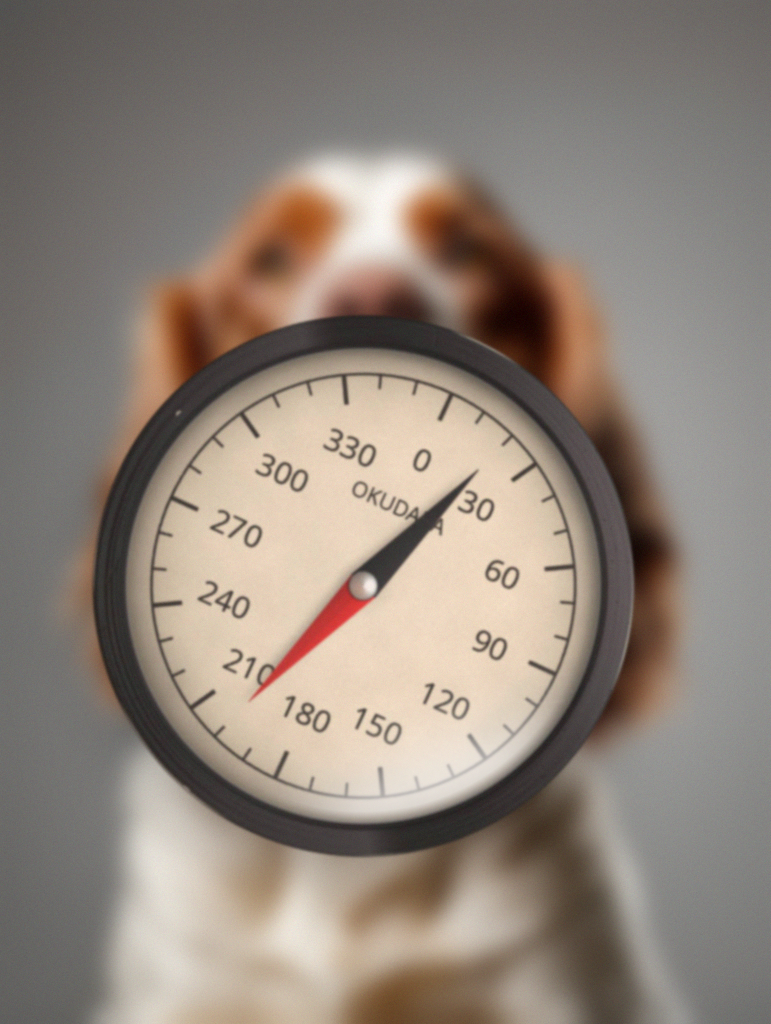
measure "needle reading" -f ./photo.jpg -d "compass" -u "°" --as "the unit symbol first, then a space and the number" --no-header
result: ° 200
